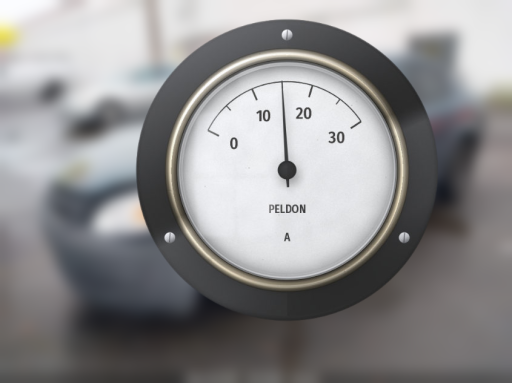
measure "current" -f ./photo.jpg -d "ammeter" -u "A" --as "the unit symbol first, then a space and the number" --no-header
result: A 15
